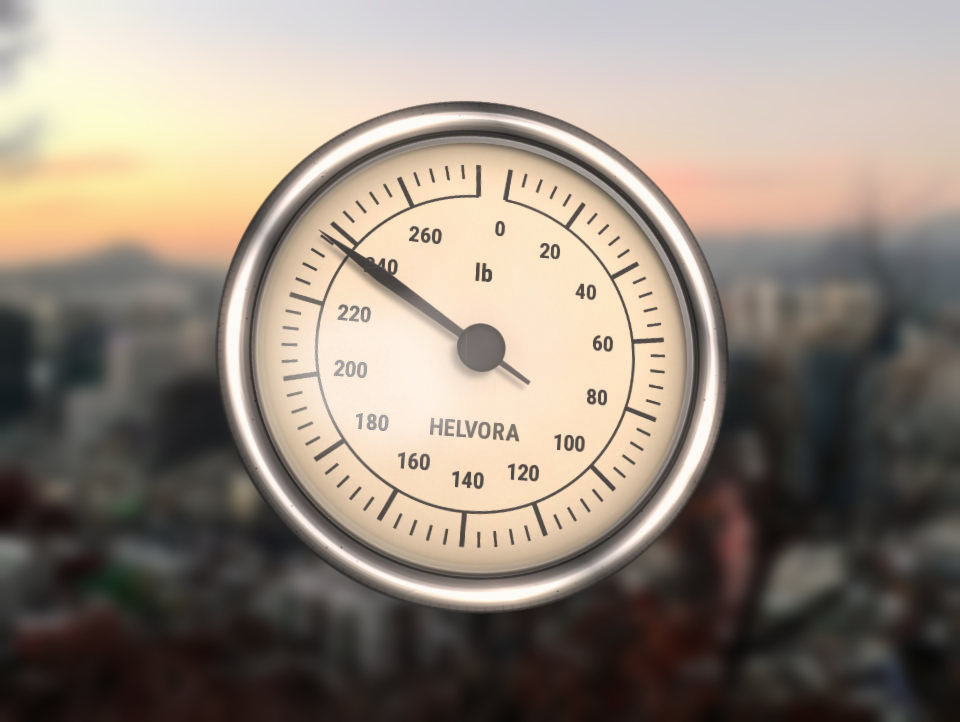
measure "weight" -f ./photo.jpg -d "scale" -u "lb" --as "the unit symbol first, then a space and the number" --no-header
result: lb 236
